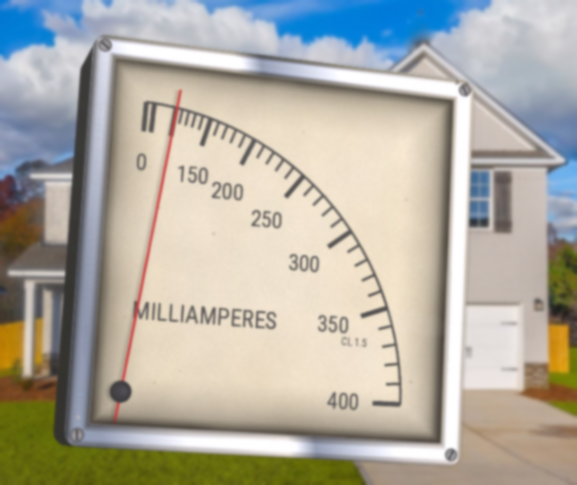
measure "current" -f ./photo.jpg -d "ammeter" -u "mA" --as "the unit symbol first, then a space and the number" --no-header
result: mA 100
